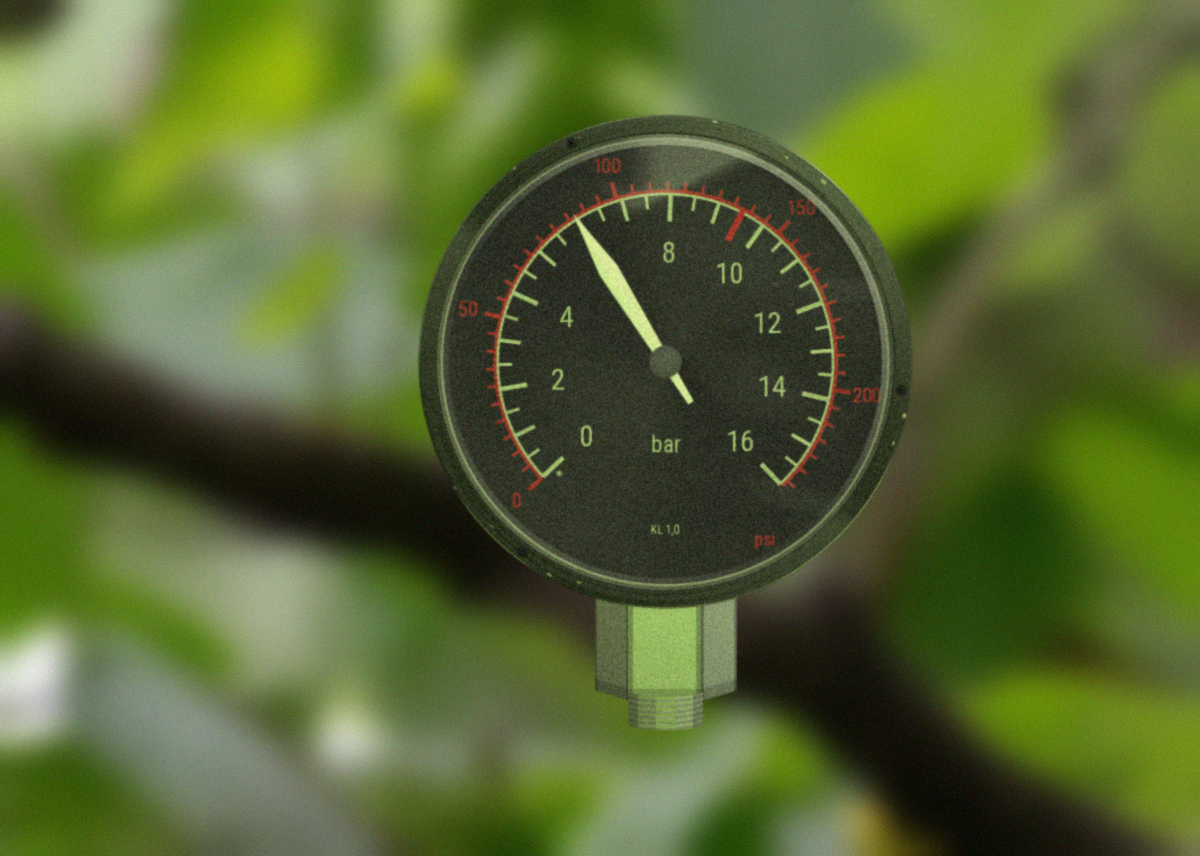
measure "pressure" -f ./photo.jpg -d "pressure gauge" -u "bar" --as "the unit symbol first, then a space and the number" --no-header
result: bar 6
